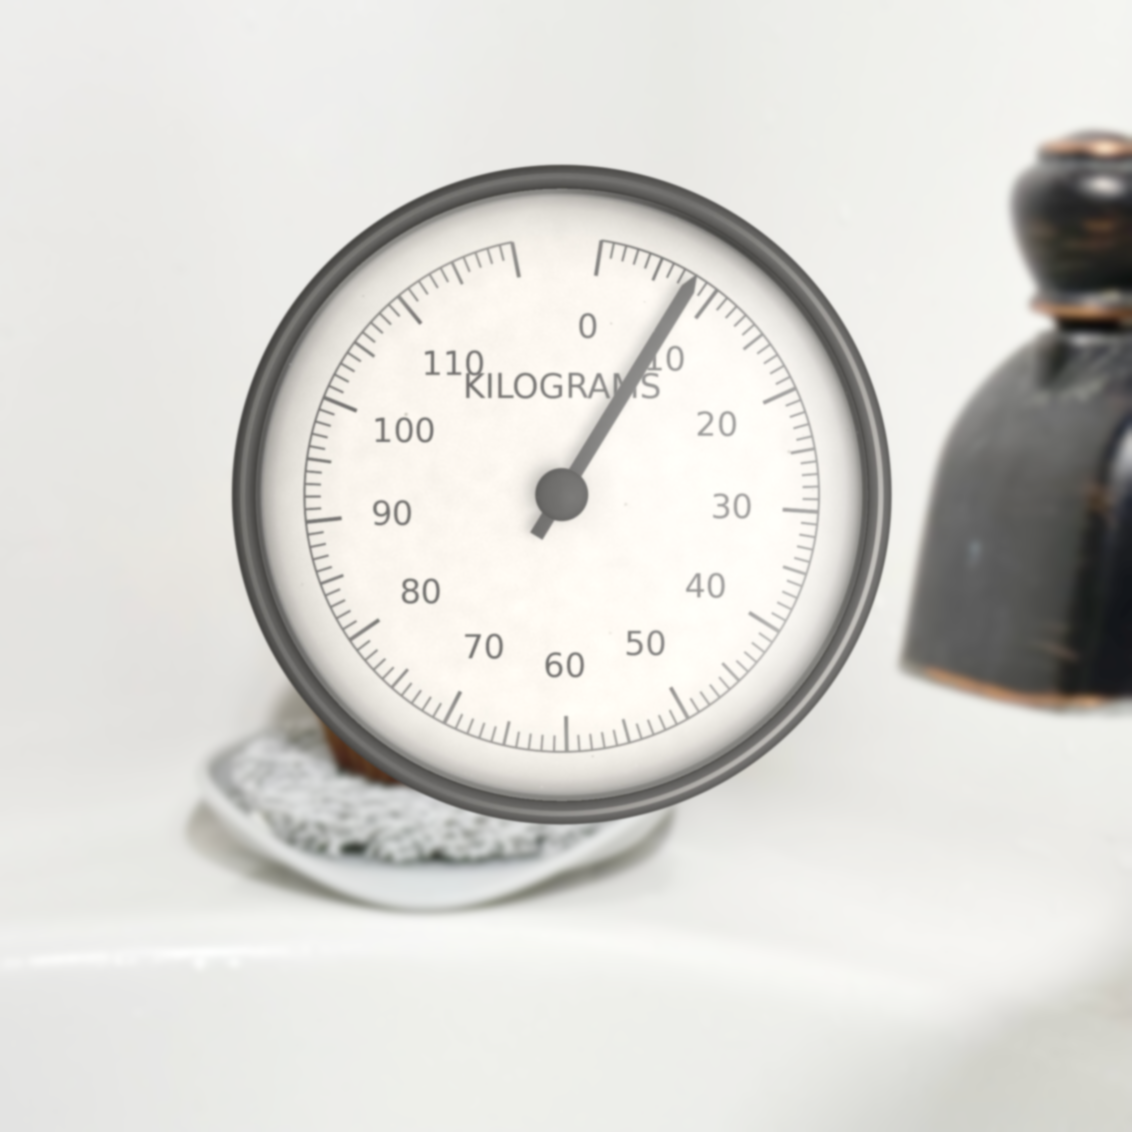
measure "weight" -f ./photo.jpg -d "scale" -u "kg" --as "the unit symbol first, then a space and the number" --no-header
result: kg 8
